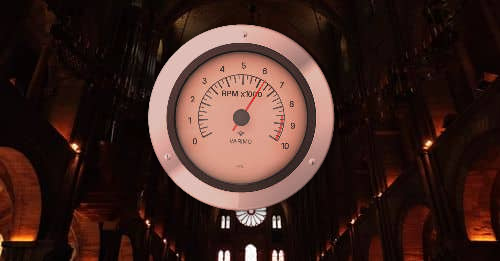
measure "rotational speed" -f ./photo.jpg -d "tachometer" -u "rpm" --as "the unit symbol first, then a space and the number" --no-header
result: rpm 6250
